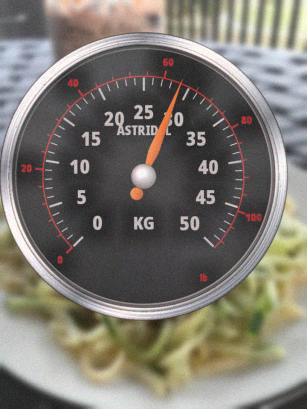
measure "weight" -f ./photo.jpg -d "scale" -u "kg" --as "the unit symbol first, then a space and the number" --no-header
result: kg 29
